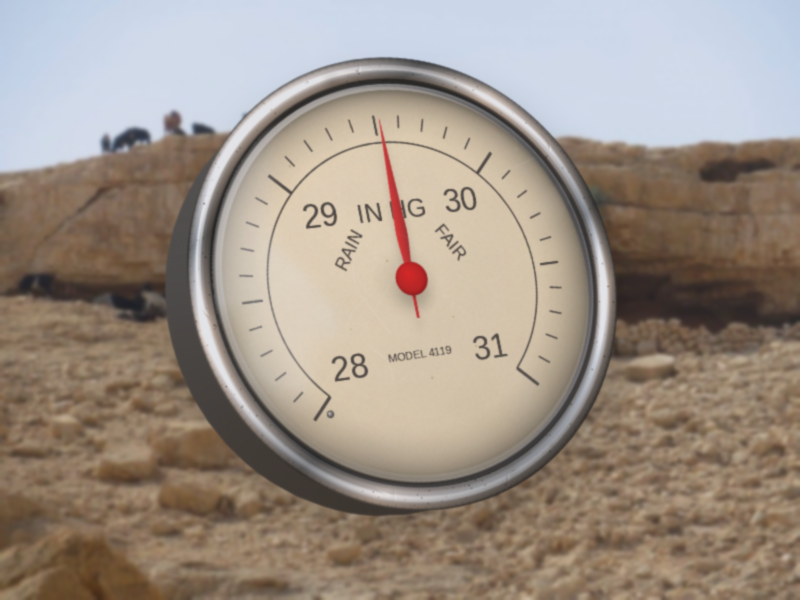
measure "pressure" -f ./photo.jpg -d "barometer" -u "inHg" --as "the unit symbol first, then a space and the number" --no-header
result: inHg 29.5
